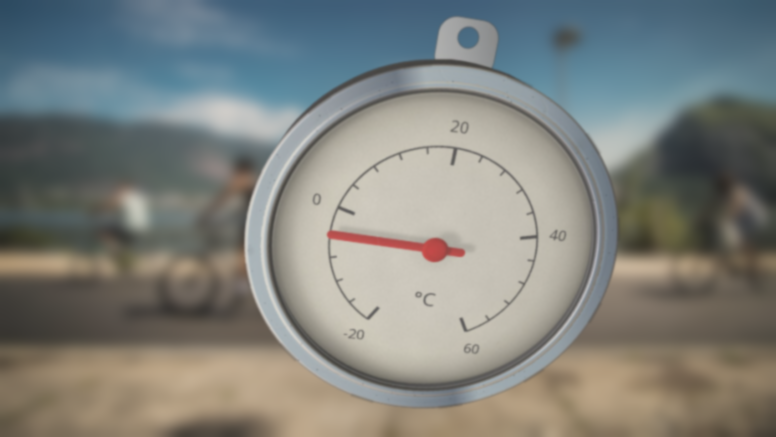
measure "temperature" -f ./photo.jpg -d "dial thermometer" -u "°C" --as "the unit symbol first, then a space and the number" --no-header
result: °C -4
